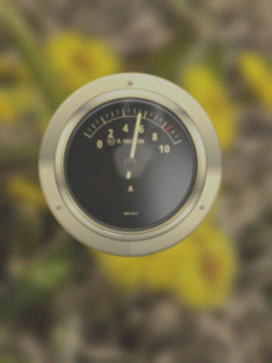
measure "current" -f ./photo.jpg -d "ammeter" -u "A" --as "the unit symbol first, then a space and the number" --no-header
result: A 5.5
